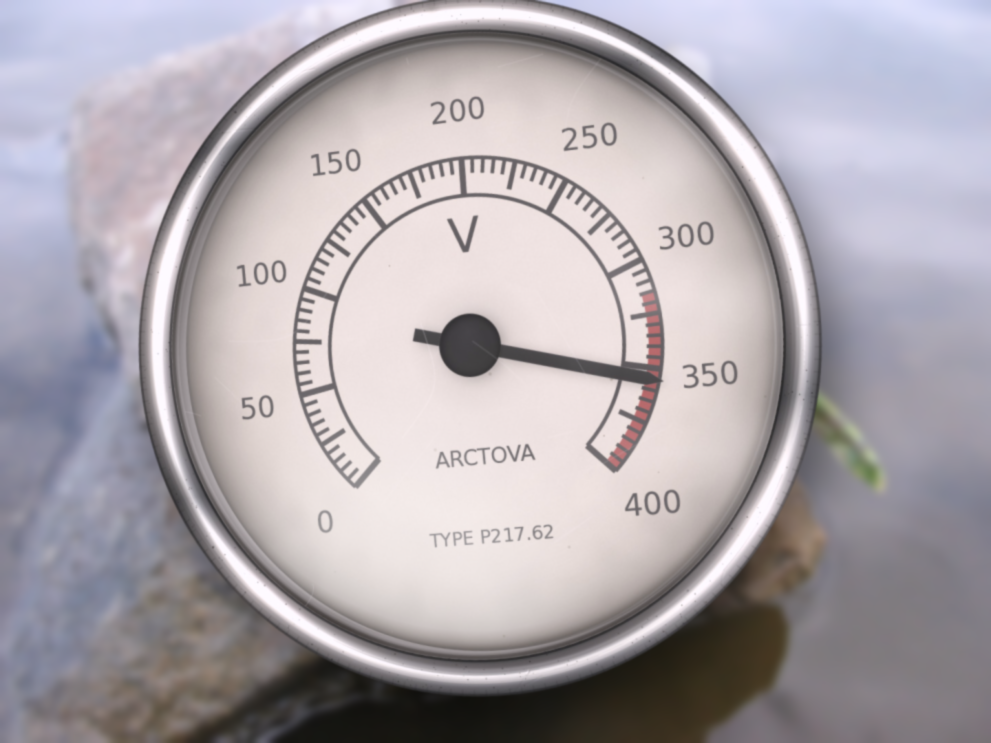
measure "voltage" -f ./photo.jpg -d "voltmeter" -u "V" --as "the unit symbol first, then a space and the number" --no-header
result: V 355
